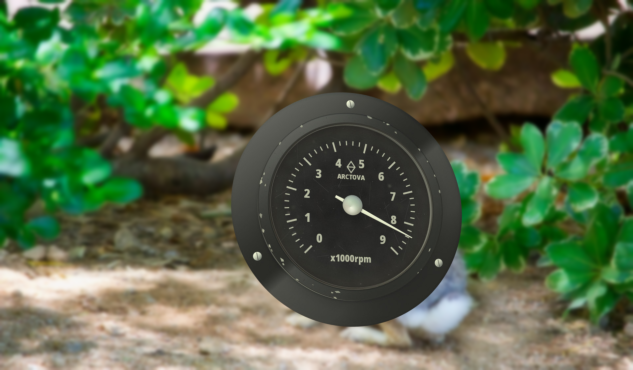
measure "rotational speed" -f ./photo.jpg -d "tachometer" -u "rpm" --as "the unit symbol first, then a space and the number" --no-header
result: rpm 8400
